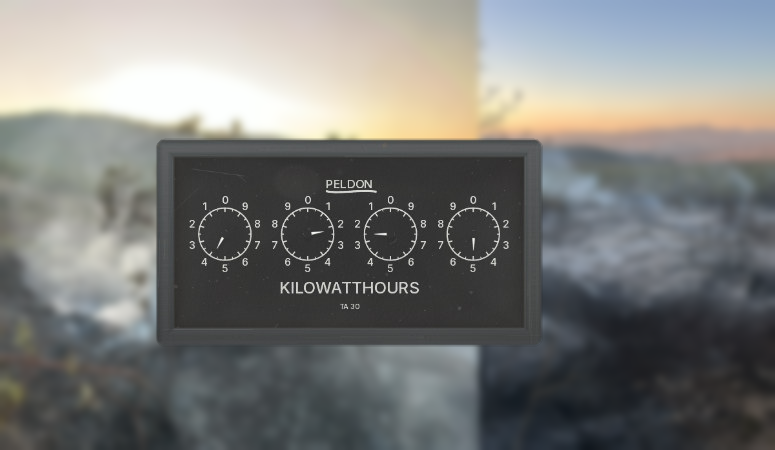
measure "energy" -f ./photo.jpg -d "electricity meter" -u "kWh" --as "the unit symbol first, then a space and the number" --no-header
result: kWh 4225
